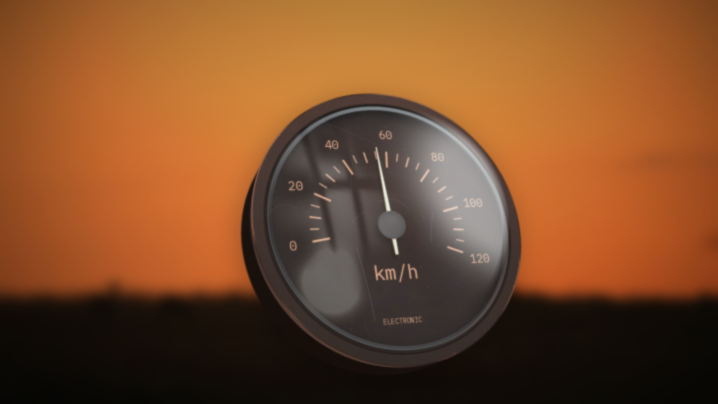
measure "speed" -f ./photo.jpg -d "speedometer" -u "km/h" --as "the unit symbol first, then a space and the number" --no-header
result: km/h 55
